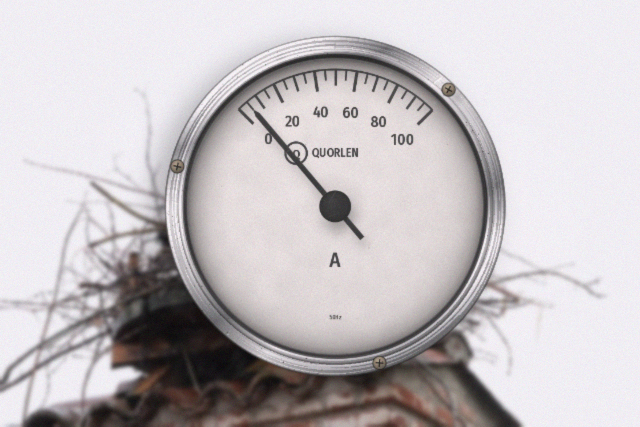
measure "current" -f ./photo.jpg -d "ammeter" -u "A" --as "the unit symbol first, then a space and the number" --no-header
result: A 5
